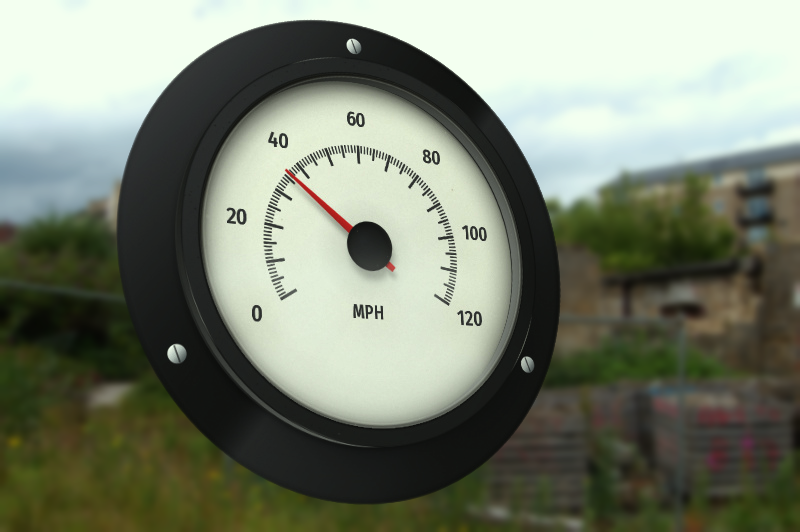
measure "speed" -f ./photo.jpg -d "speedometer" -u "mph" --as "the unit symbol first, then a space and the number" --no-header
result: mph 35
